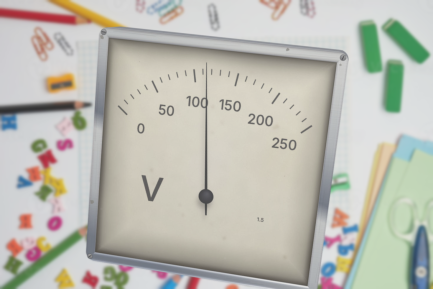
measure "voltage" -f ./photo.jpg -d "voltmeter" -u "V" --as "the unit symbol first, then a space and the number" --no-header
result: V 115
